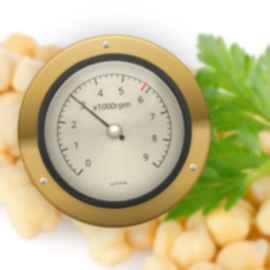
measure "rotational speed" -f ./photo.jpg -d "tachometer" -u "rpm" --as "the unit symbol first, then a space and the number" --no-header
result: rpm 3000
